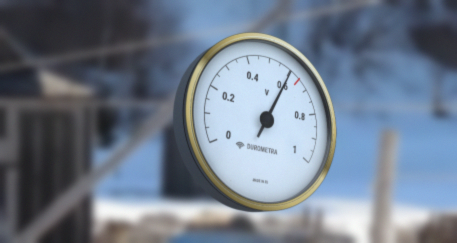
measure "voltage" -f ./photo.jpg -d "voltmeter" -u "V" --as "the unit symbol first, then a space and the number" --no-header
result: V 0.6
